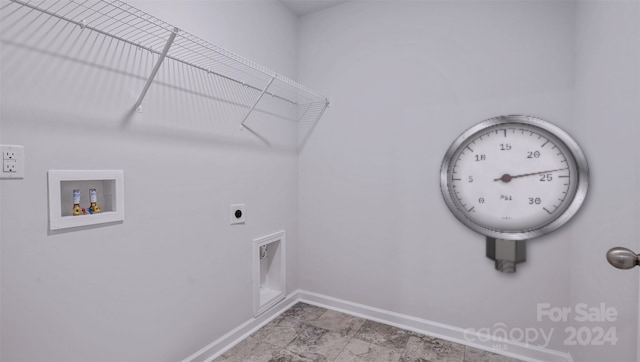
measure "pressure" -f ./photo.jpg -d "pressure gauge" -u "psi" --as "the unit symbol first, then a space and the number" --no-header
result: psi 24
